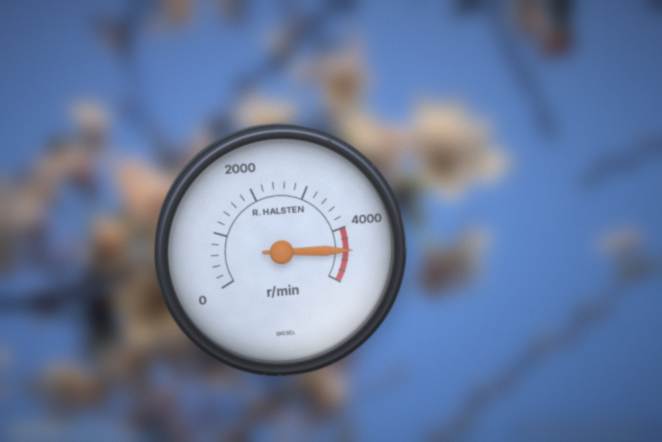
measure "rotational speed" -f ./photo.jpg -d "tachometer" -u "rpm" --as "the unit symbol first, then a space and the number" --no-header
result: rpm 4400
